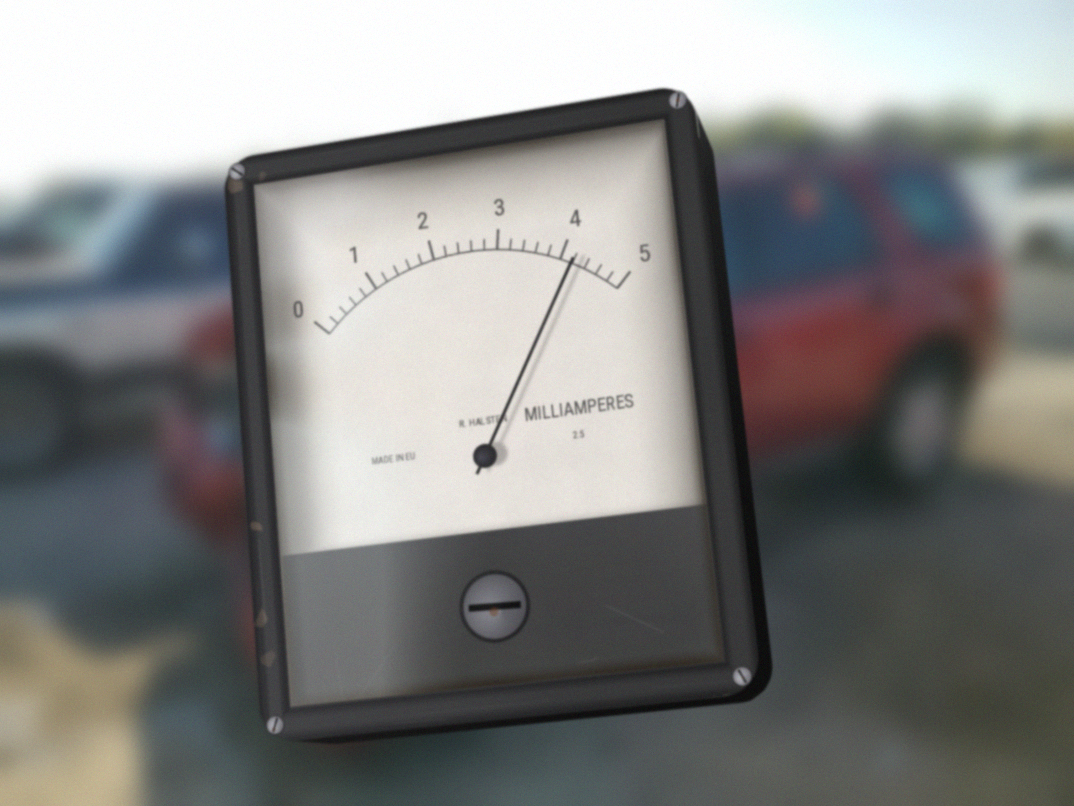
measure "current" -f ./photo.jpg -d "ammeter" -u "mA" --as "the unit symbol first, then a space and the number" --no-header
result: mA 4.2
